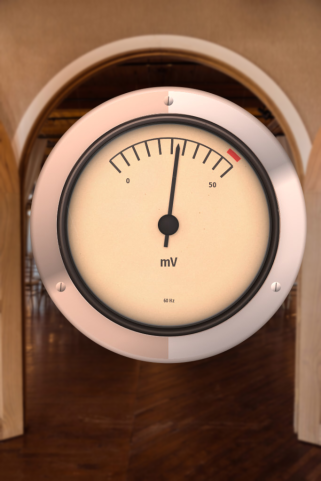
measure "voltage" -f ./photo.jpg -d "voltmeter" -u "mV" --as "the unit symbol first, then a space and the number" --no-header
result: mV 27.5
